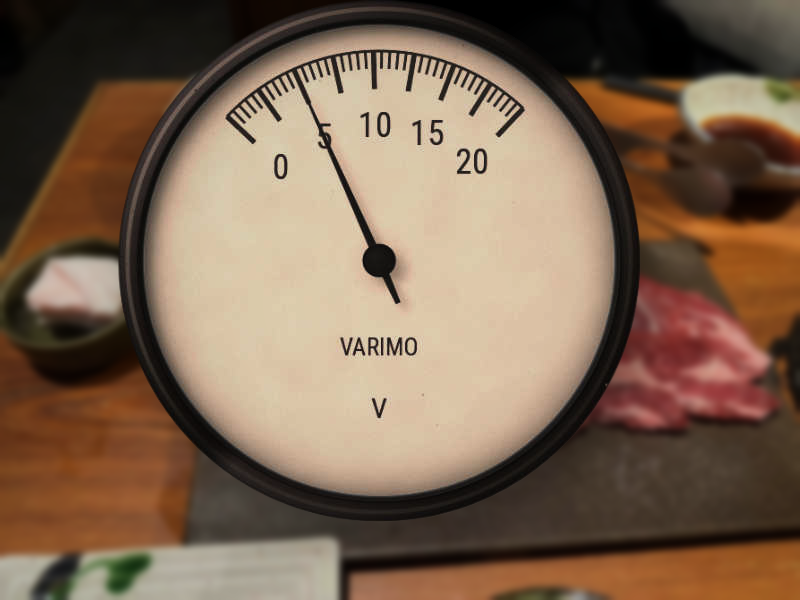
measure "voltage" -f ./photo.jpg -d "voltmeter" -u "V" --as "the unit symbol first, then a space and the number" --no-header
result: V 5
